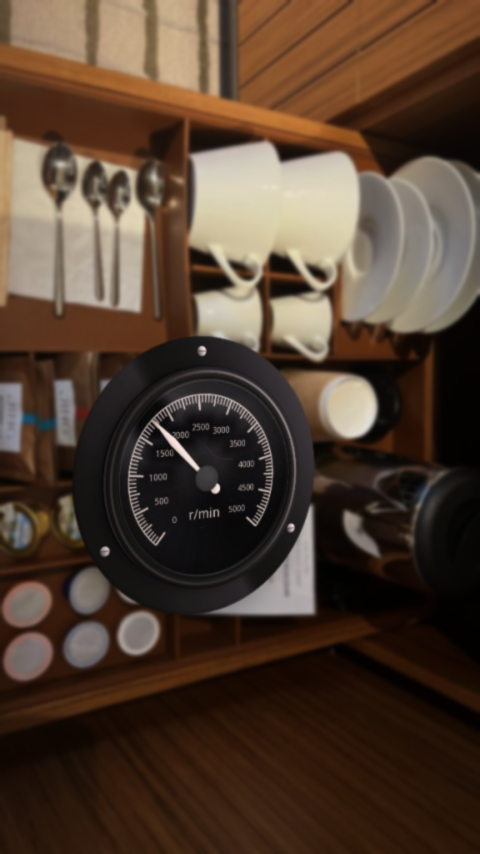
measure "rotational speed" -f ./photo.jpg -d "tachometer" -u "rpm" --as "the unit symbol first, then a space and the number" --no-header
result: rpm 1750
